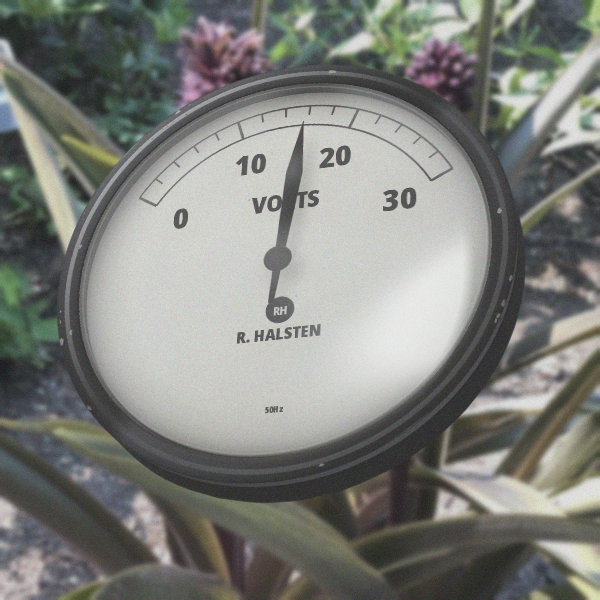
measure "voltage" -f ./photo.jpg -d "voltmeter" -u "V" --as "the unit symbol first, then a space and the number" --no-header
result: V 16
